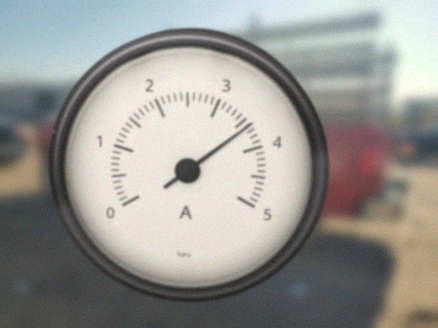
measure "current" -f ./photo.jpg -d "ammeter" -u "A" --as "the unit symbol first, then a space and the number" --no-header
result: A 3.6
